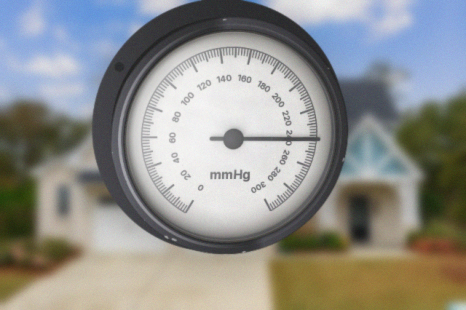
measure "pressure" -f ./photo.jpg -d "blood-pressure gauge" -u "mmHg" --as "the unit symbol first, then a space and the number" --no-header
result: mmHg 240
